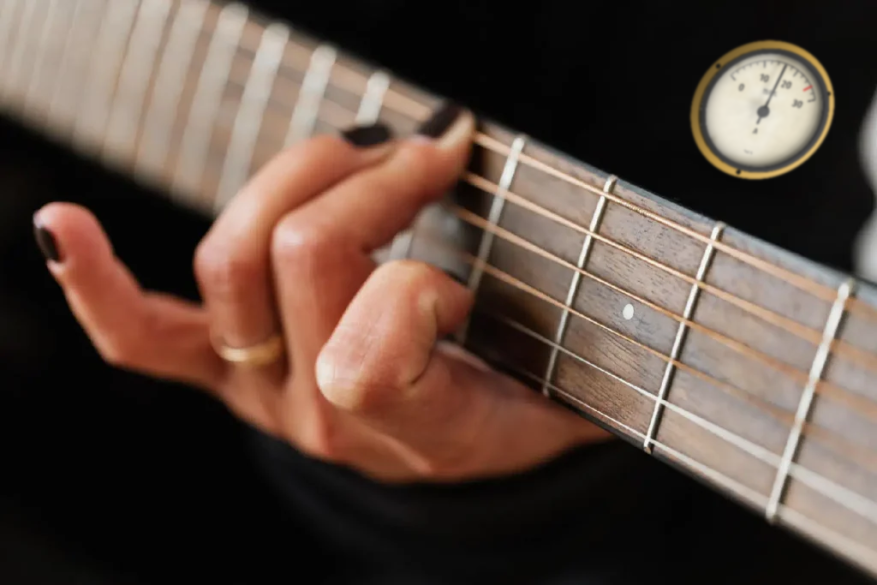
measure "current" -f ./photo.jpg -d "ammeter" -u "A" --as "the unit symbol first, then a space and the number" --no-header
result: A 16
